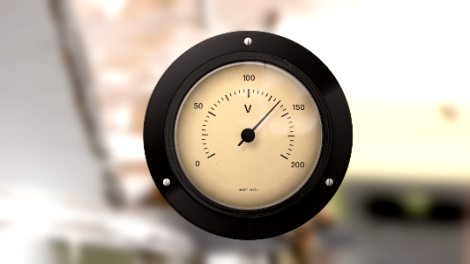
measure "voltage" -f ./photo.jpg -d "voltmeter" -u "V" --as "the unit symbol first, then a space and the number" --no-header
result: V 135
